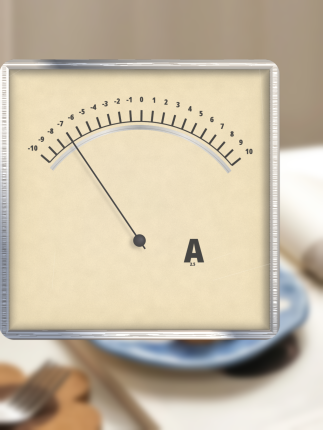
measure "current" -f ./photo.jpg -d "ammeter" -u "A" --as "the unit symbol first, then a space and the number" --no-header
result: A -7
